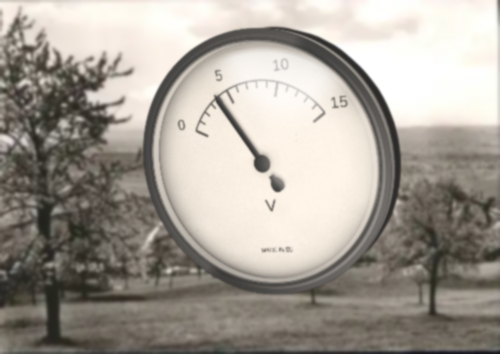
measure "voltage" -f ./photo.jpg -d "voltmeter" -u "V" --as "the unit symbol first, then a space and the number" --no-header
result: V 4
